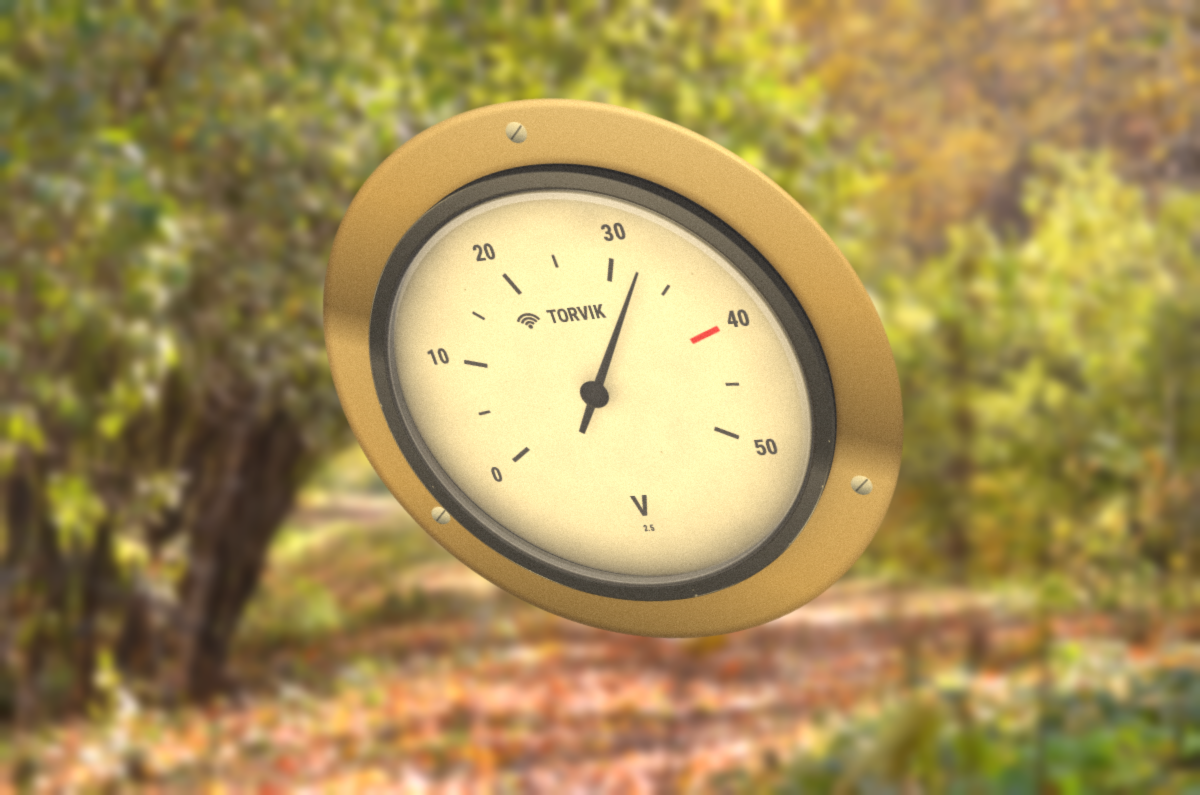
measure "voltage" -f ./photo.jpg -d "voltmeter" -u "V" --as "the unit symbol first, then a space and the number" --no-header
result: V 32.5
